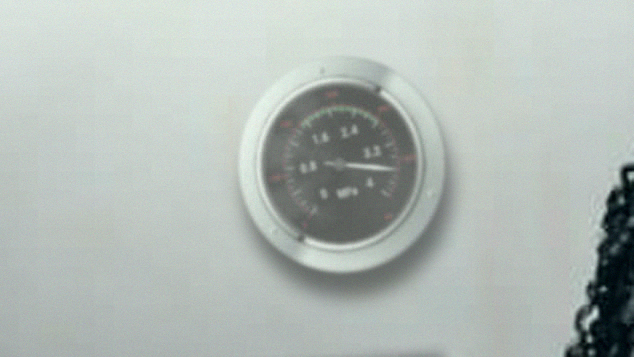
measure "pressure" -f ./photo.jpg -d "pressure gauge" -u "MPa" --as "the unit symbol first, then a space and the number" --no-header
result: MPa 3.6
